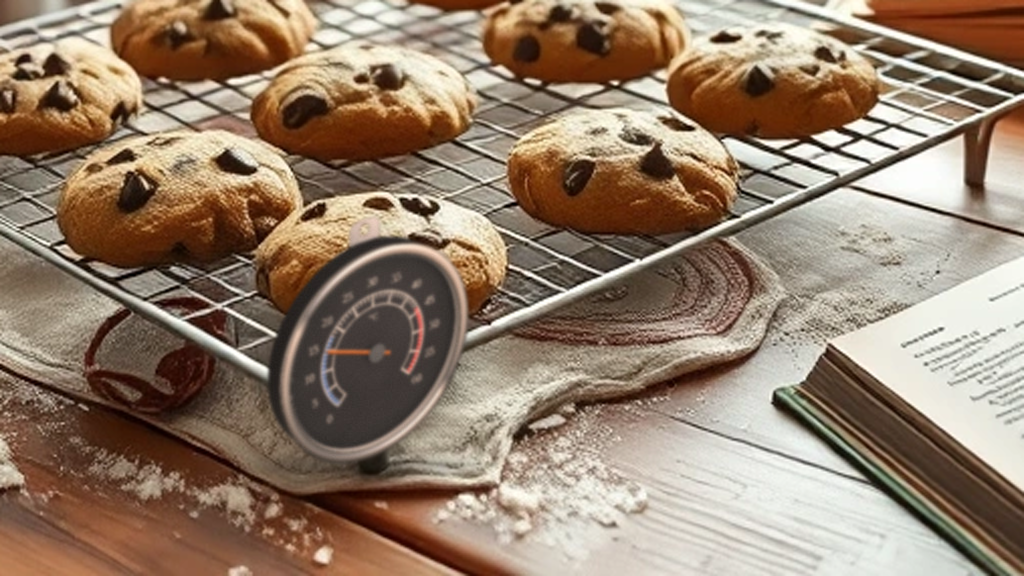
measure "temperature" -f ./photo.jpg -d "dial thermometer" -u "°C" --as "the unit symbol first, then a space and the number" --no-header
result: °C 15
